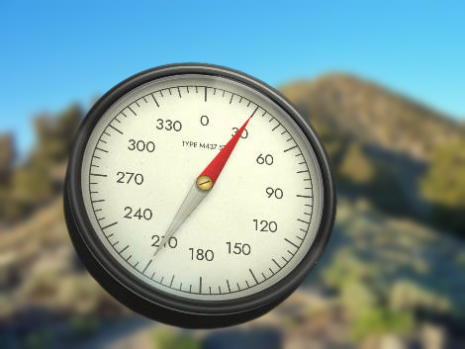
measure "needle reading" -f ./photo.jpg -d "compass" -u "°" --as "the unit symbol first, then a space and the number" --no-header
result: ° 30
